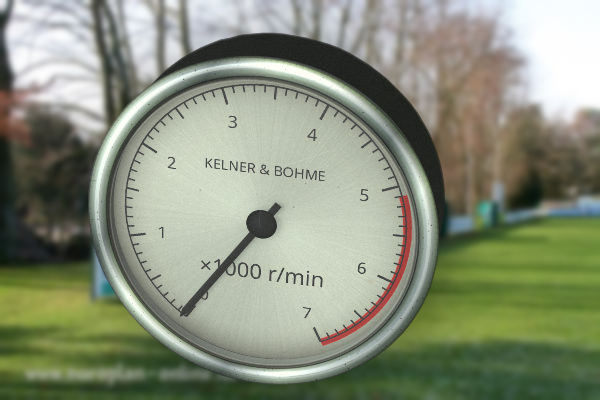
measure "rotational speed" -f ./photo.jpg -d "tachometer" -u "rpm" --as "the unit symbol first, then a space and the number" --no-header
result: rpm 50
